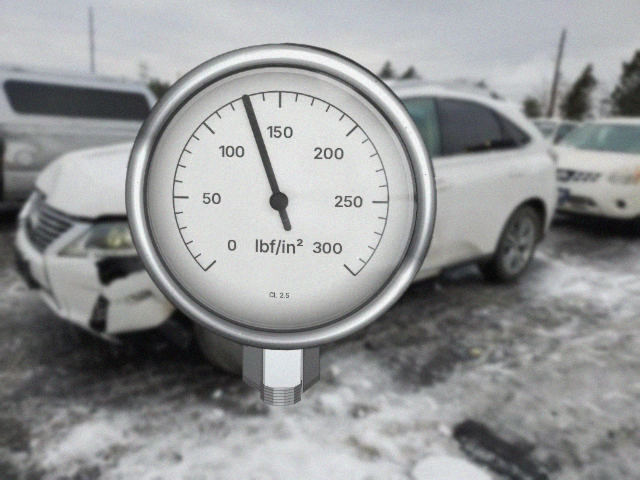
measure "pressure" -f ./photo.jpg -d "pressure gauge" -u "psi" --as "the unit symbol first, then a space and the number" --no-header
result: psi 130
